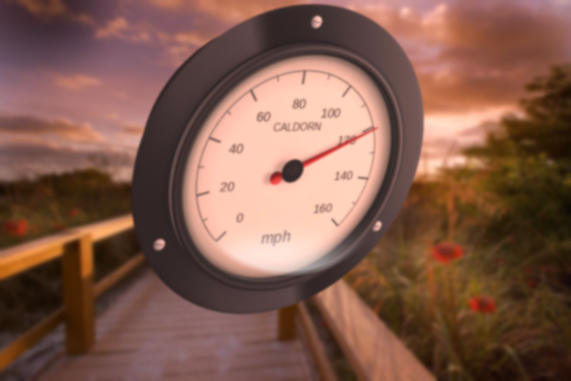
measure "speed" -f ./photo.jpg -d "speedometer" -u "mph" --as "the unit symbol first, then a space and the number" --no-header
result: mph 120
